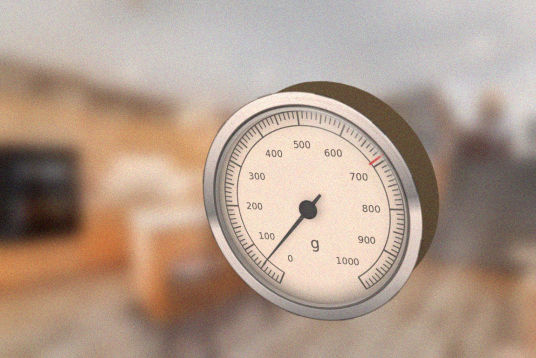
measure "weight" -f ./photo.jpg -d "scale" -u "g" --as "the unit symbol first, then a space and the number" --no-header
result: g 50
